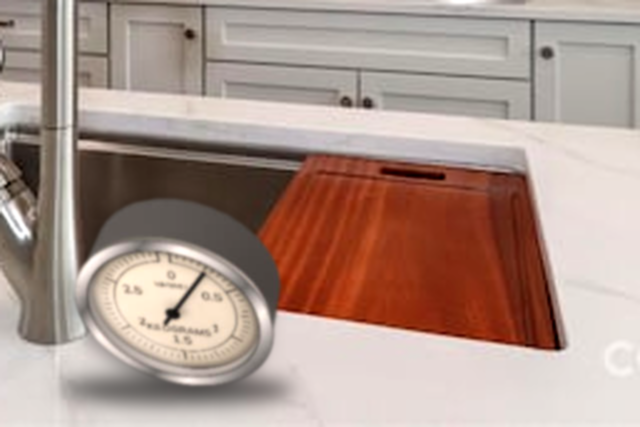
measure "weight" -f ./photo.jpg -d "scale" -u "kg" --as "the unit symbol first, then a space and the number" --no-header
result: kg 0.25
